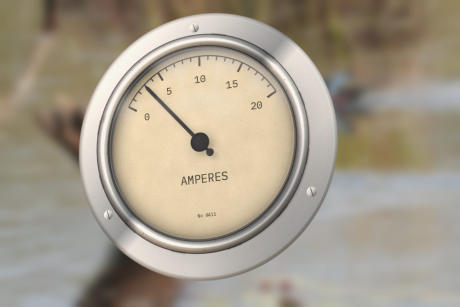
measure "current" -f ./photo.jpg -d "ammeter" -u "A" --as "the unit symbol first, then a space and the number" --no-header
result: A 3
